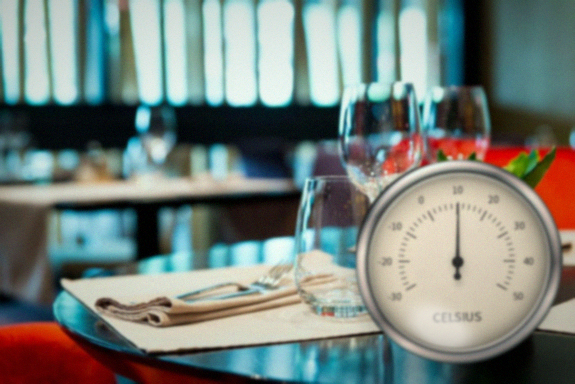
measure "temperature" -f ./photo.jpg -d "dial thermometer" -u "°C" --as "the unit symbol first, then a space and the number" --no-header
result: °C 10
